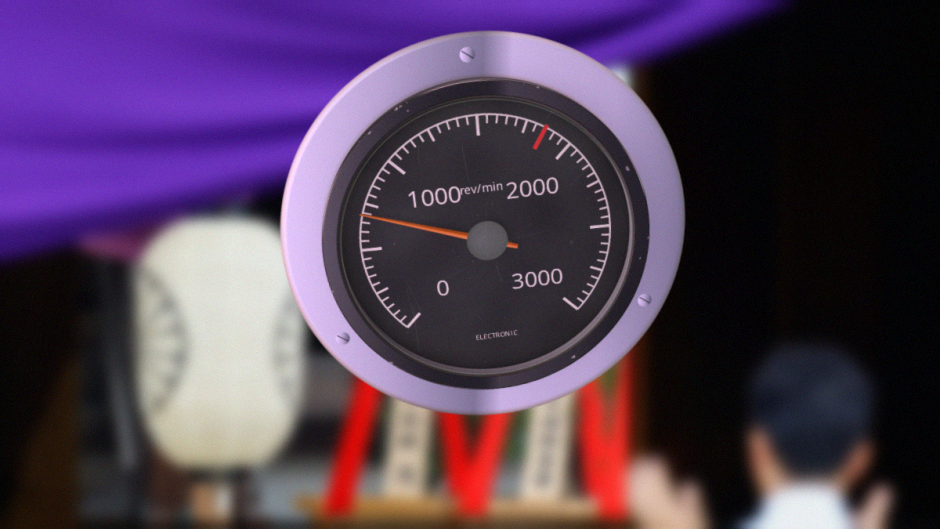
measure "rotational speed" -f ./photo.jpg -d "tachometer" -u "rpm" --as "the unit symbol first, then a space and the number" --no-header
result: rpm 700
